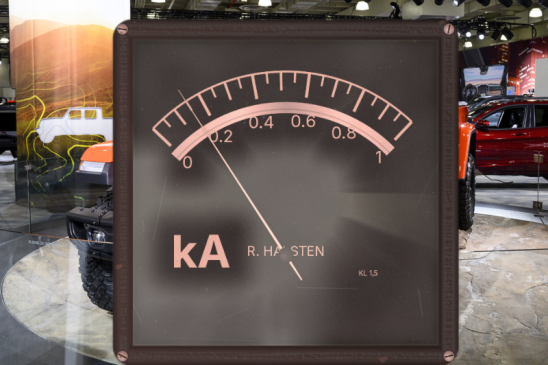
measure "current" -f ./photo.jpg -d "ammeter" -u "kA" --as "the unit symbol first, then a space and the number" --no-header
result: kA 0.15
